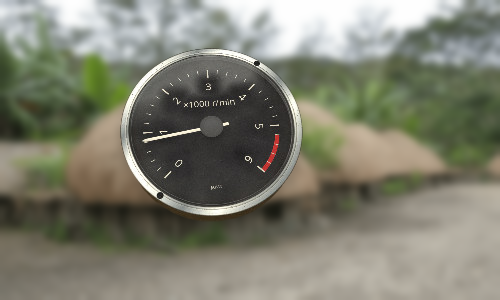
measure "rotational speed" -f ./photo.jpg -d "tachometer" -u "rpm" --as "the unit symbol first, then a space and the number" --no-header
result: rpm 800
